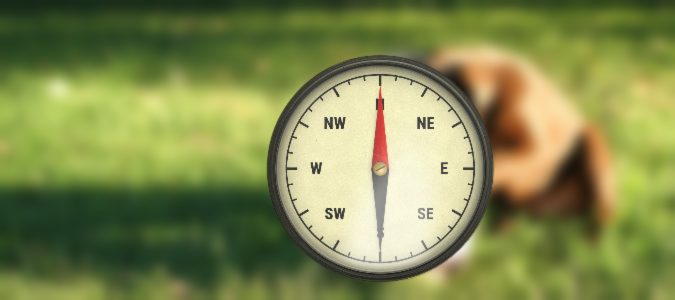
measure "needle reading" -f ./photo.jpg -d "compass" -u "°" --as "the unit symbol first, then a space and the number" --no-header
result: ° 0
